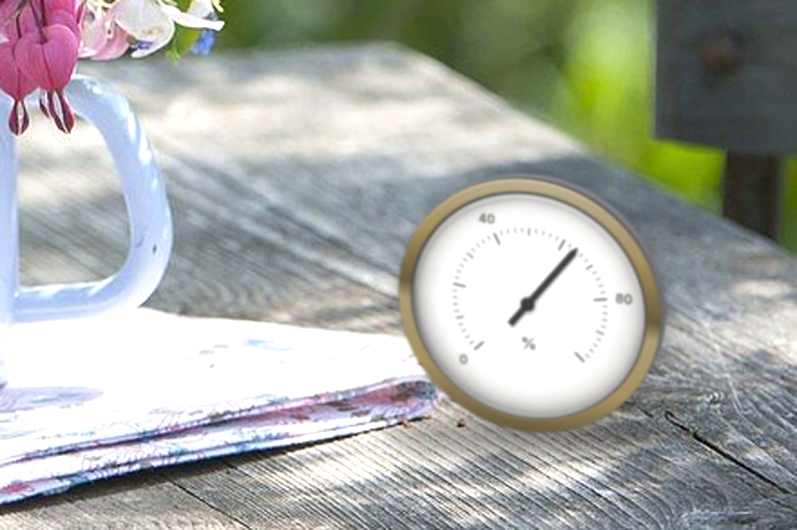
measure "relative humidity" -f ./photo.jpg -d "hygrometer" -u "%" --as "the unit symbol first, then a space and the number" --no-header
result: % 64
